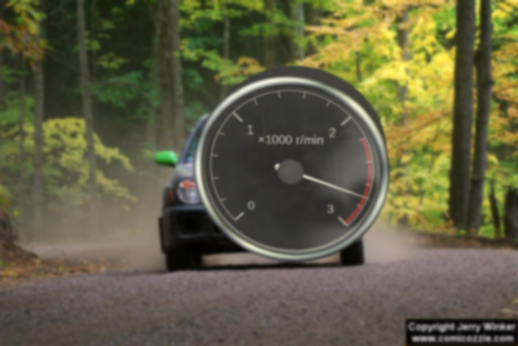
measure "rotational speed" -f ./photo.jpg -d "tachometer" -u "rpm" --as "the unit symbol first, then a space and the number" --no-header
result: rpm 2700
